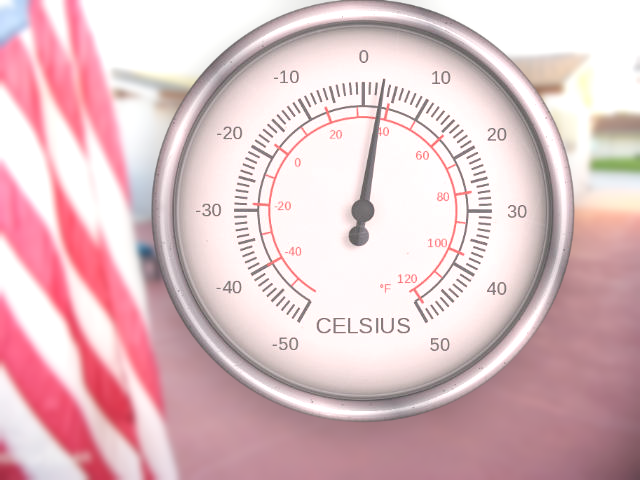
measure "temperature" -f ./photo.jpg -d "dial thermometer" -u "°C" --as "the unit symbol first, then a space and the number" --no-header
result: °C 3
